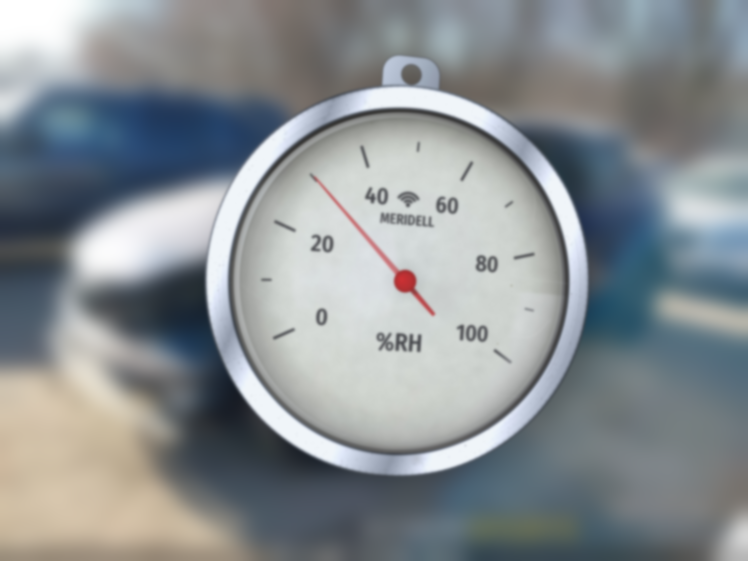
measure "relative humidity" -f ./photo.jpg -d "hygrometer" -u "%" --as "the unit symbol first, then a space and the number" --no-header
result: % 30
